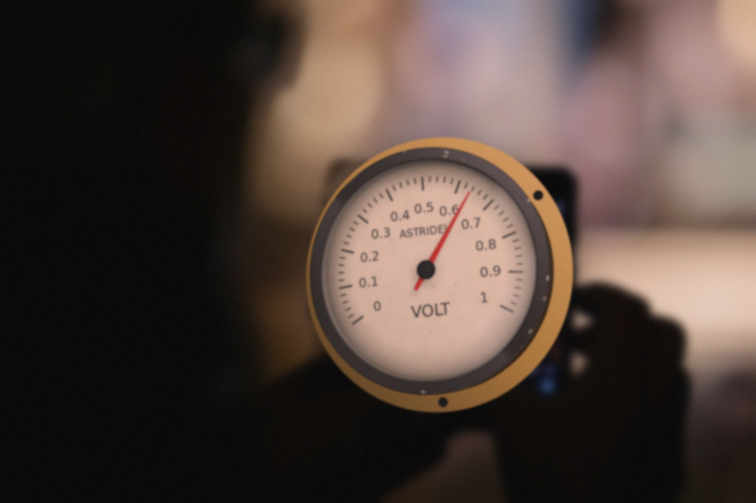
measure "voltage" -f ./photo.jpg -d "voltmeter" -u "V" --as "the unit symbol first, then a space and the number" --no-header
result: V 0.64
